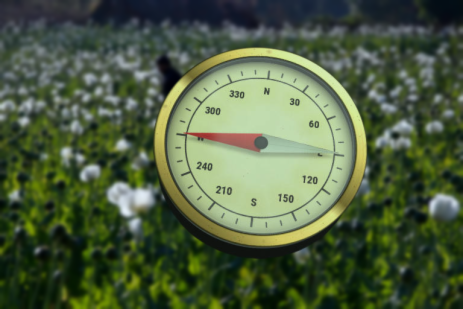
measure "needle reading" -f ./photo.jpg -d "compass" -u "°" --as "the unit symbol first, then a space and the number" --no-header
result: ° 270
